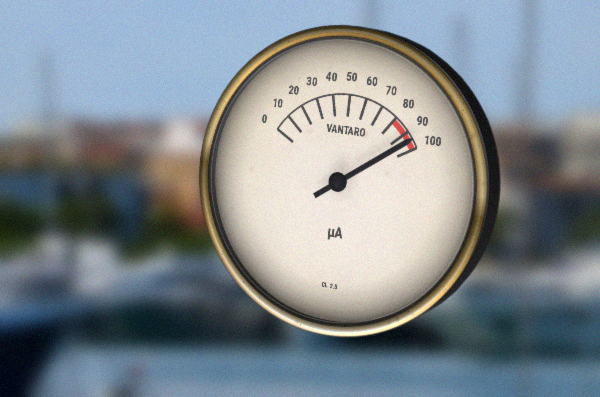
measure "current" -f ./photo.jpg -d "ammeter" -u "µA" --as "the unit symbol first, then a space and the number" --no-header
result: µA 95
